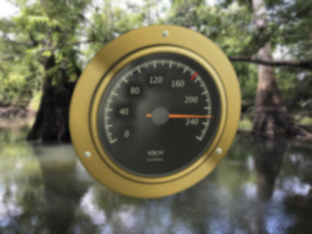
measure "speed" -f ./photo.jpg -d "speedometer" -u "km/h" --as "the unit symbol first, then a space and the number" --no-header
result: km/h 230
